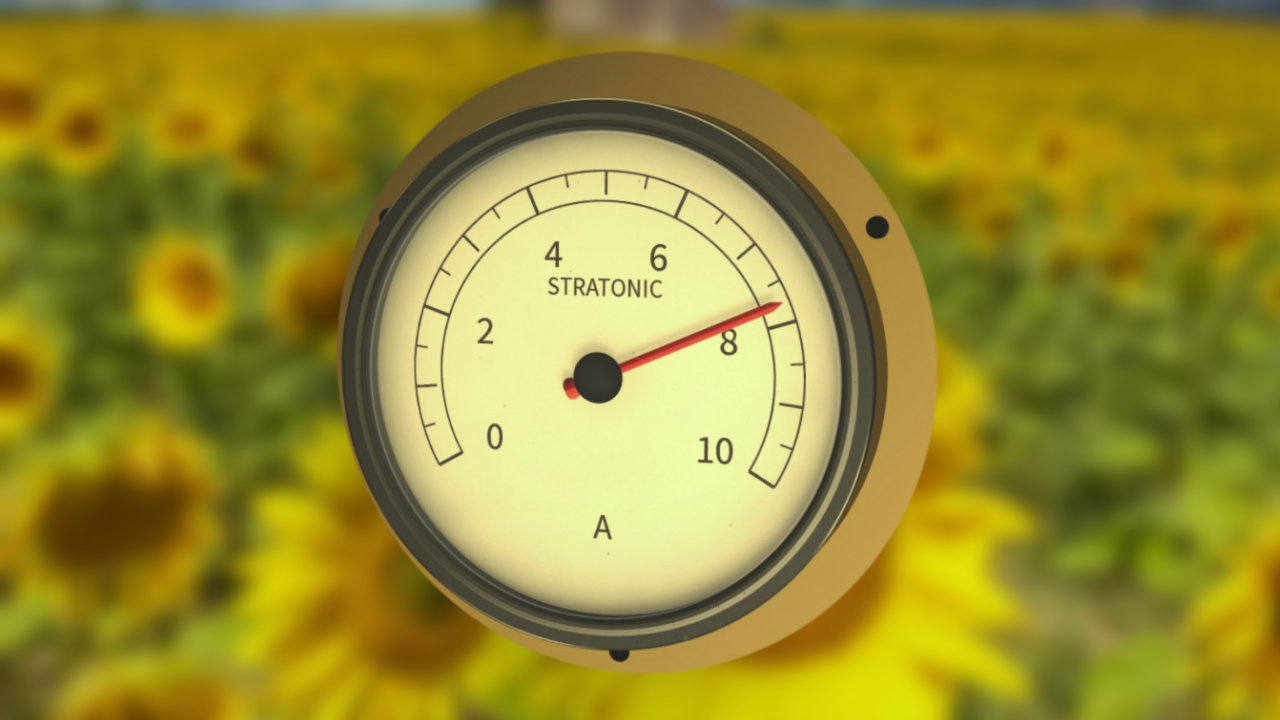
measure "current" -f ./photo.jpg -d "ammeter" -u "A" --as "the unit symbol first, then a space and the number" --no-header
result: A 7.75
